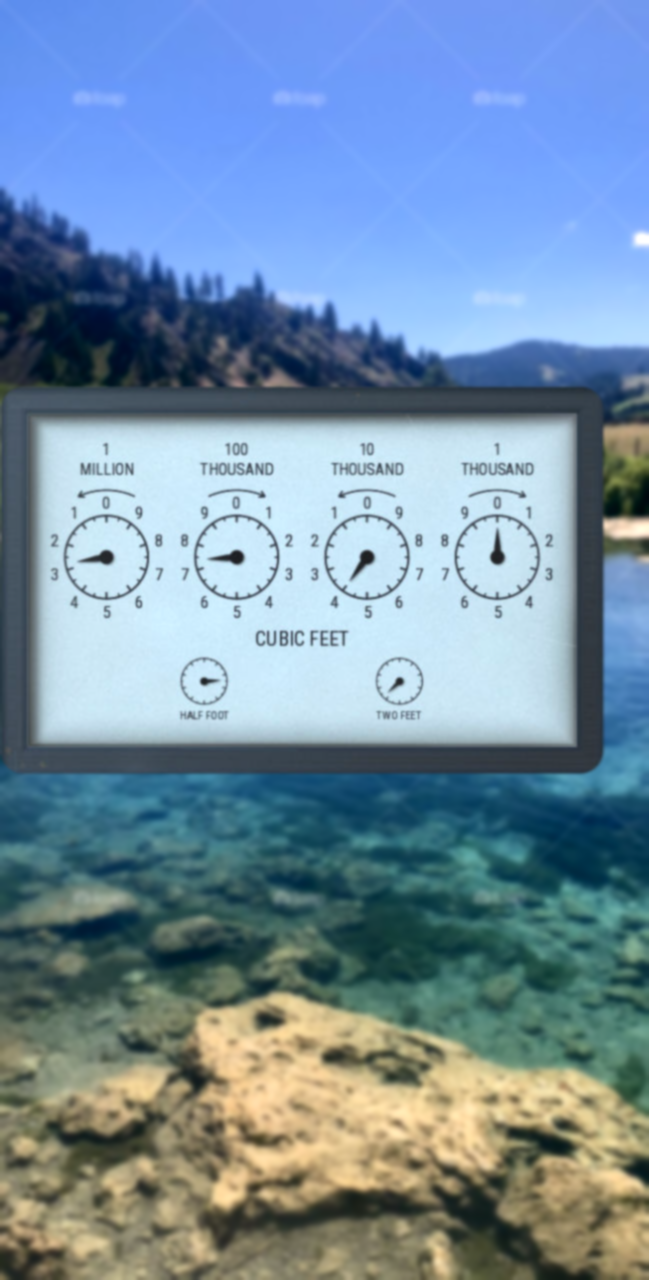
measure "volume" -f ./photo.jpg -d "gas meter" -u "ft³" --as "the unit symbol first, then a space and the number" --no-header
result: ft³ 274000
